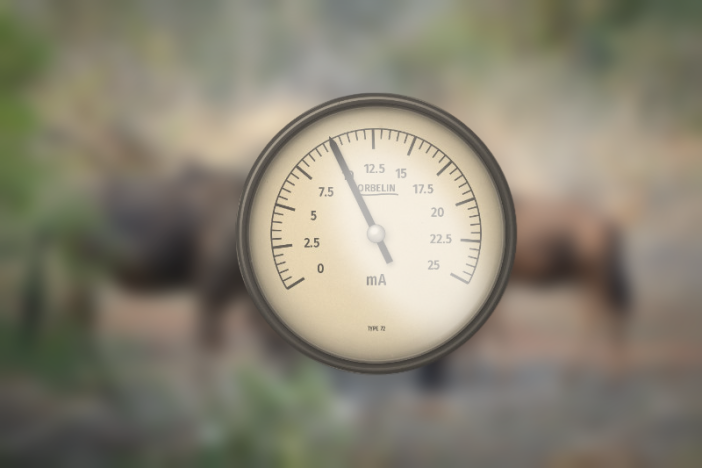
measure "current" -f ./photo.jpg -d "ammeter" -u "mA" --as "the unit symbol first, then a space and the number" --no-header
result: mA 10
